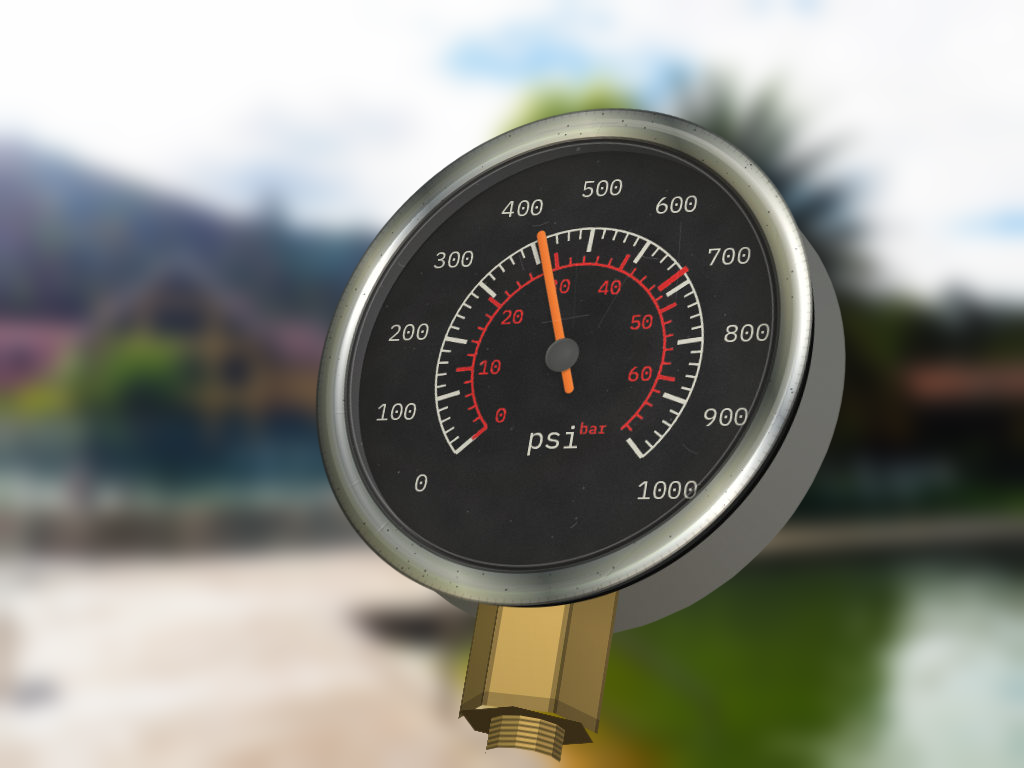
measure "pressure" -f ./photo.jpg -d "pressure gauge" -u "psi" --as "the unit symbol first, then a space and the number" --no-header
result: psi 420
